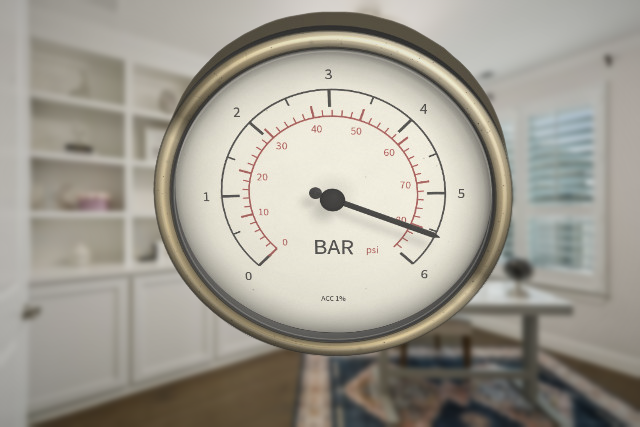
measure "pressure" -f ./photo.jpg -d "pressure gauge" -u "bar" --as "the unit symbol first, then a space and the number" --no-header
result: bar 5.5
